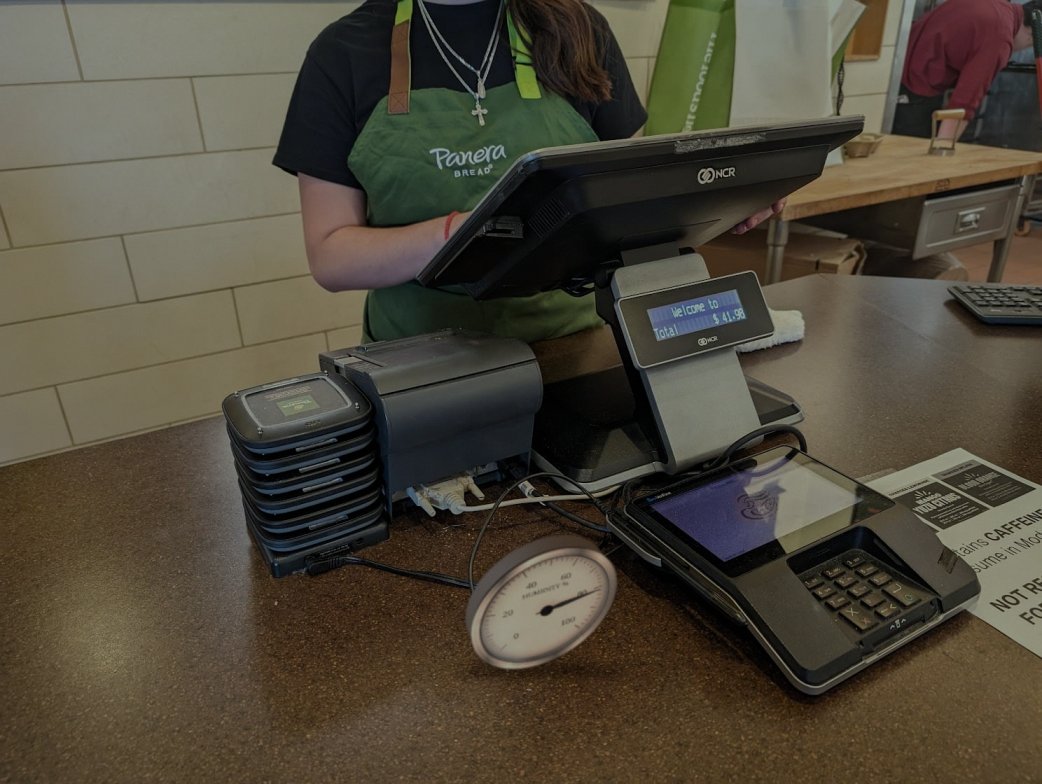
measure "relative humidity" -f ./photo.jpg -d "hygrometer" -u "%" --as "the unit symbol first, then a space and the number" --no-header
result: % 80
